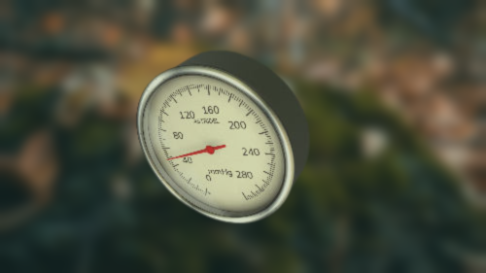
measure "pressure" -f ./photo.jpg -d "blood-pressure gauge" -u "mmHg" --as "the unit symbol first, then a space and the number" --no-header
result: mmHg 50
